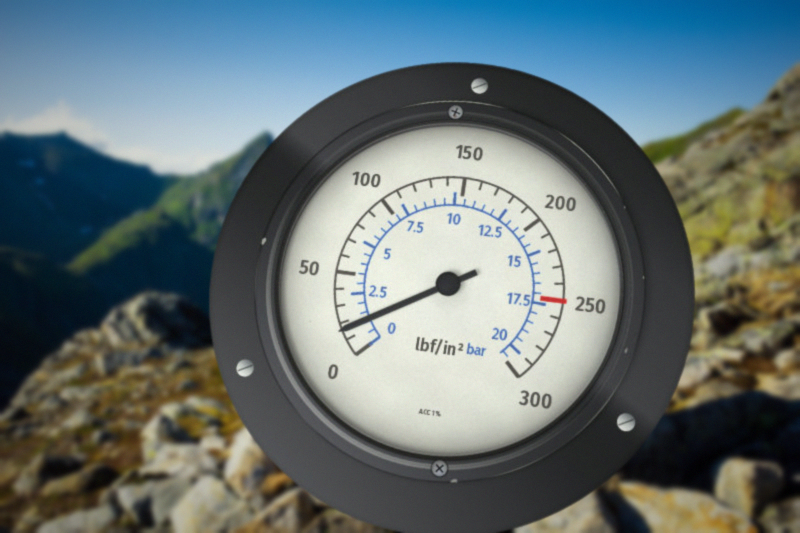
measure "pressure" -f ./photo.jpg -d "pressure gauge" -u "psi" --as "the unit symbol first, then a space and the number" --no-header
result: psi 15
